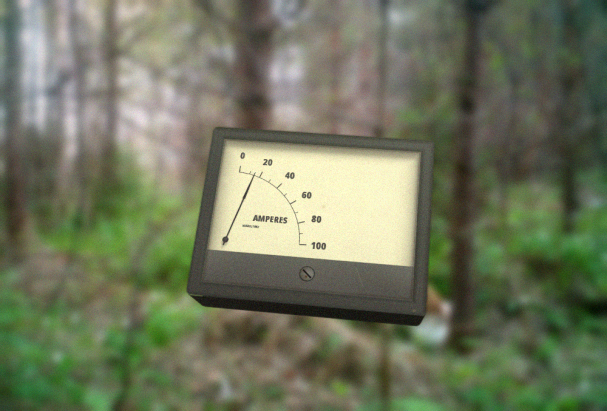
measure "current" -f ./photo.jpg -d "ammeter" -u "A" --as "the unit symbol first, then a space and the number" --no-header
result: A 15
